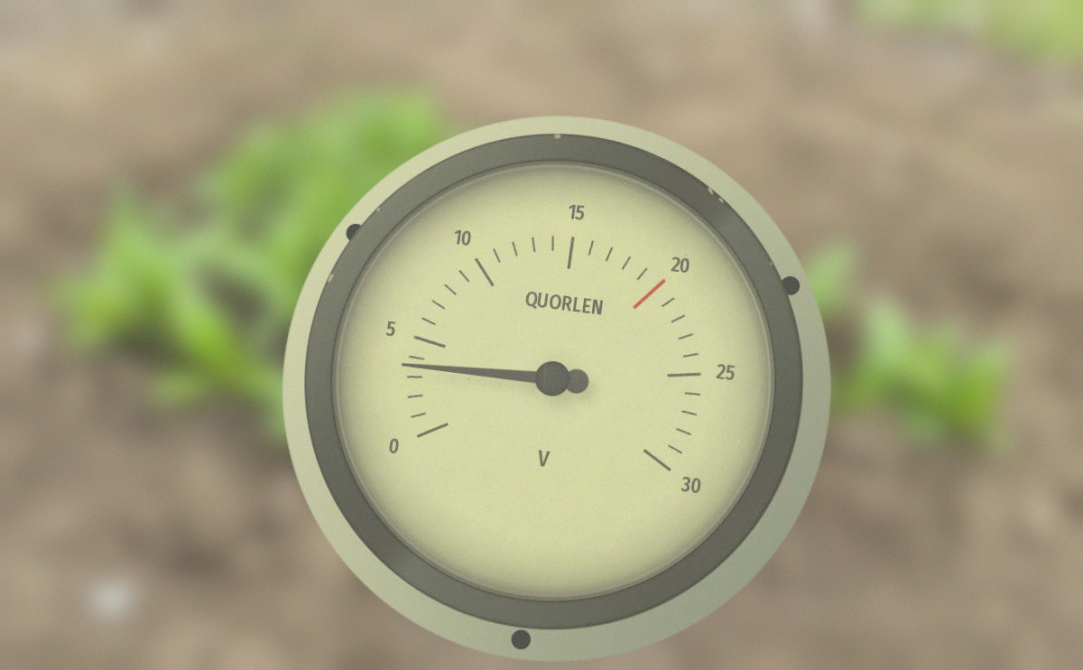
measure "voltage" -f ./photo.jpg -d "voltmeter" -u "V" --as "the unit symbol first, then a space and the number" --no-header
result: V 3.5
